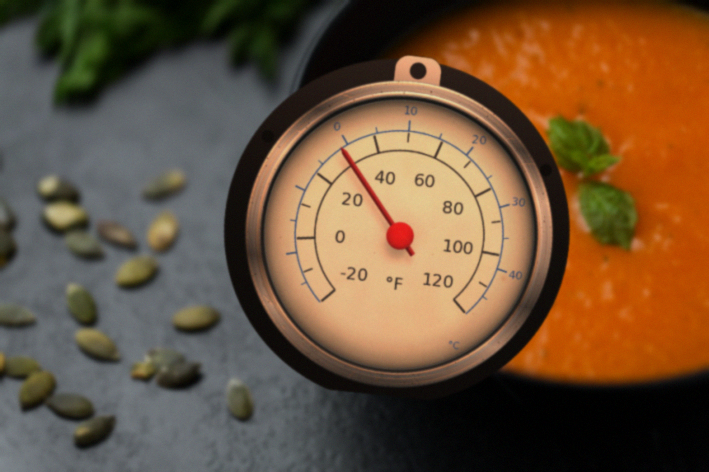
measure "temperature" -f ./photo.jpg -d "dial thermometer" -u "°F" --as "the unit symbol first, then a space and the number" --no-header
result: °F 30
